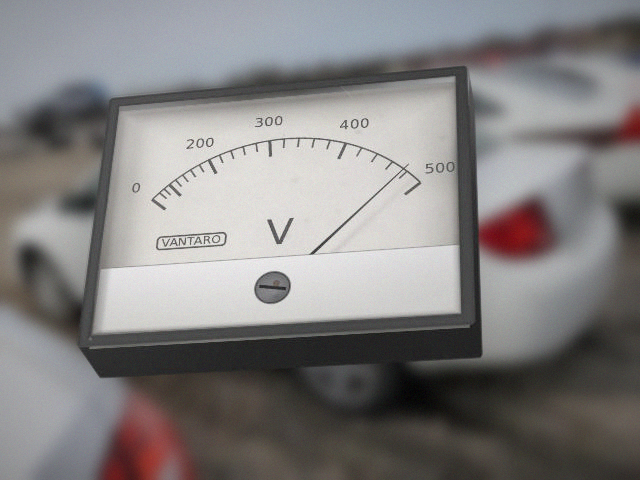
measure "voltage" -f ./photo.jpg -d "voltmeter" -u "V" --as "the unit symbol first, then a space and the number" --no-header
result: V 480
